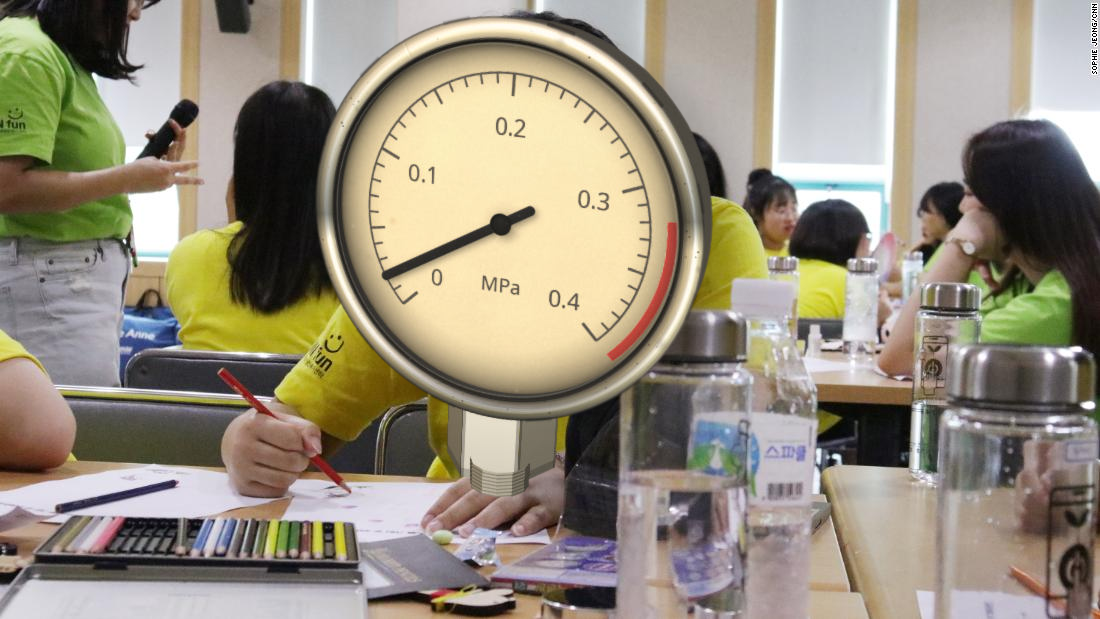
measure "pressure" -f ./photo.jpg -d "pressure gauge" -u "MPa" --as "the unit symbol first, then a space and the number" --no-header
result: MPa 0.02
